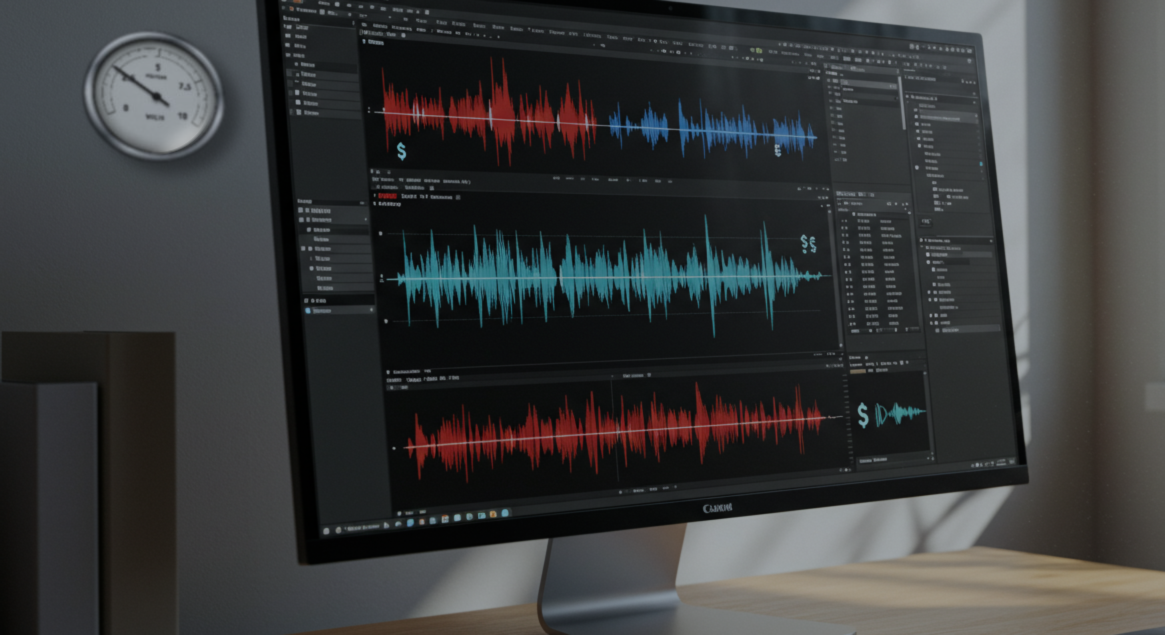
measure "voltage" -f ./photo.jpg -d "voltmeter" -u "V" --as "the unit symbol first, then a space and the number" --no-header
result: V 2.5
